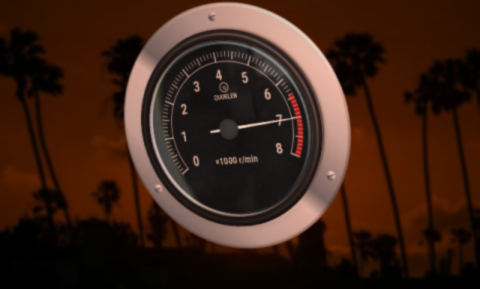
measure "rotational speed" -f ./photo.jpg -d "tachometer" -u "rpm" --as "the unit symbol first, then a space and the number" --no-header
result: rpm 7000
